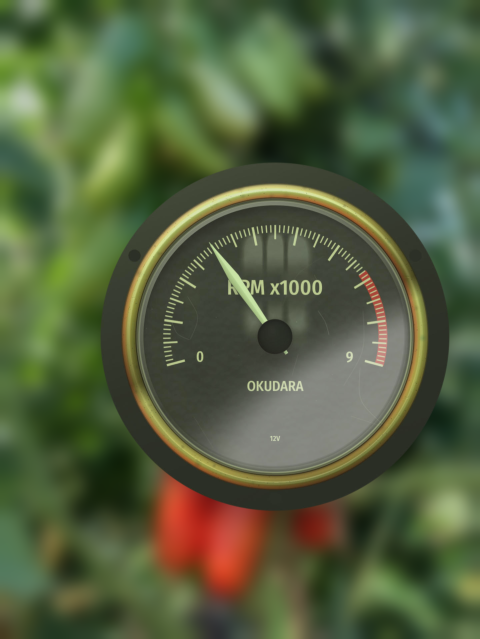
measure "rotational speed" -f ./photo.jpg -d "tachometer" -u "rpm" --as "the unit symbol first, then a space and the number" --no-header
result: rpm 3000
